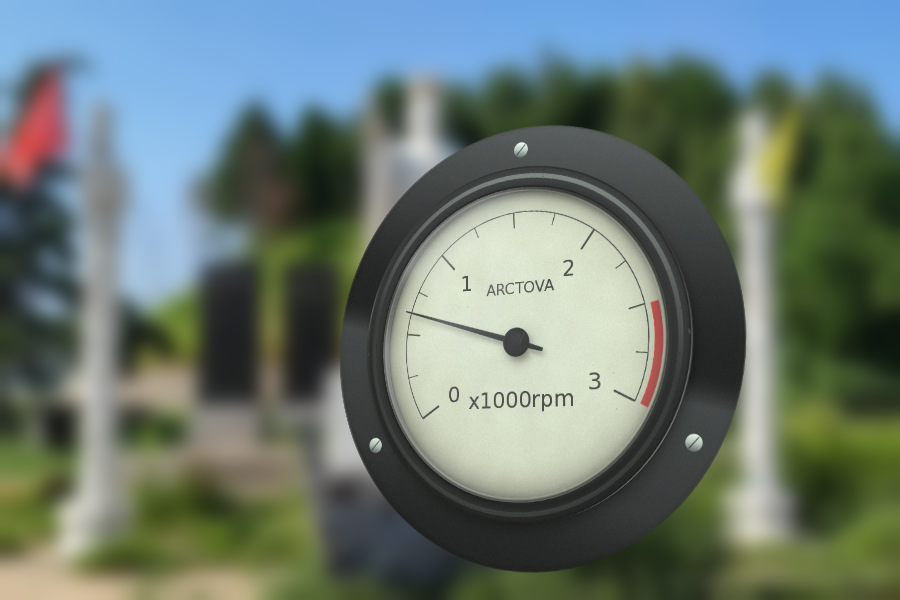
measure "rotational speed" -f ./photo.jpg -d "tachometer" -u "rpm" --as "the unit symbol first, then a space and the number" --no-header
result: rpm 625
